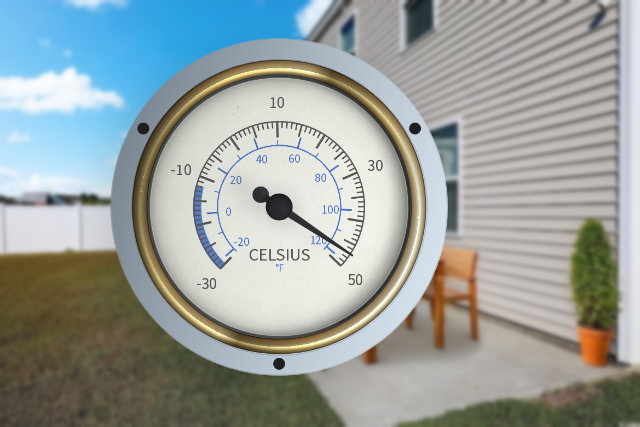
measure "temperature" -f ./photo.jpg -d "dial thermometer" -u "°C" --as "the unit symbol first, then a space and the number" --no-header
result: °C 47
